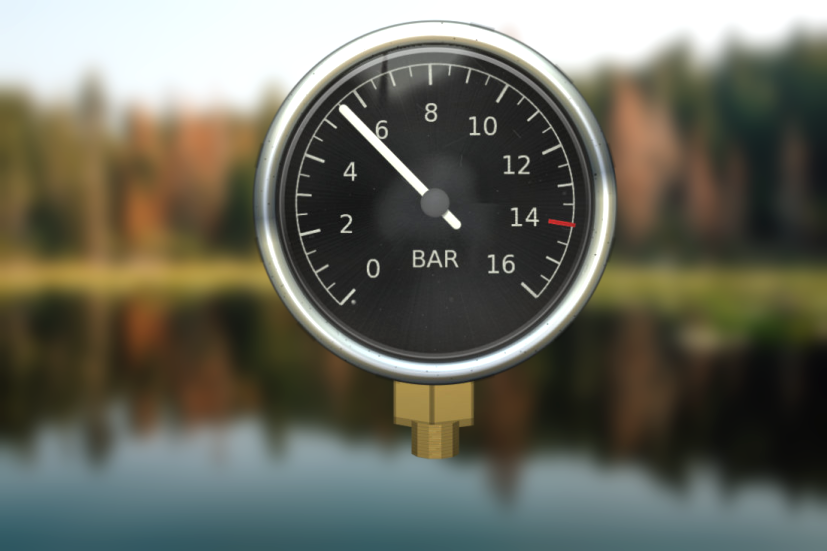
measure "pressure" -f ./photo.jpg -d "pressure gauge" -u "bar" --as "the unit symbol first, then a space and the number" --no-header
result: bar 5.5
